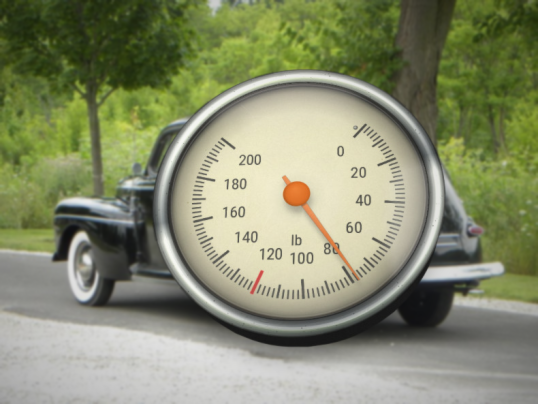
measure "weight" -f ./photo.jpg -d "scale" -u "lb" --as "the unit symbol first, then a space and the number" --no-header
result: lb 78
